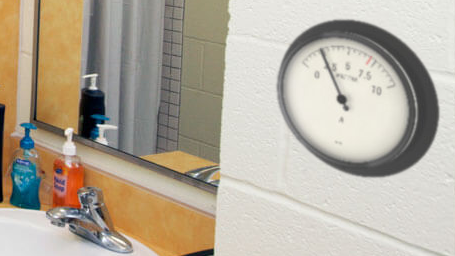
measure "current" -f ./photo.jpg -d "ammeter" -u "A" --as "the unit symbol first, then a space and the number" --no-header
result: A 2.5
